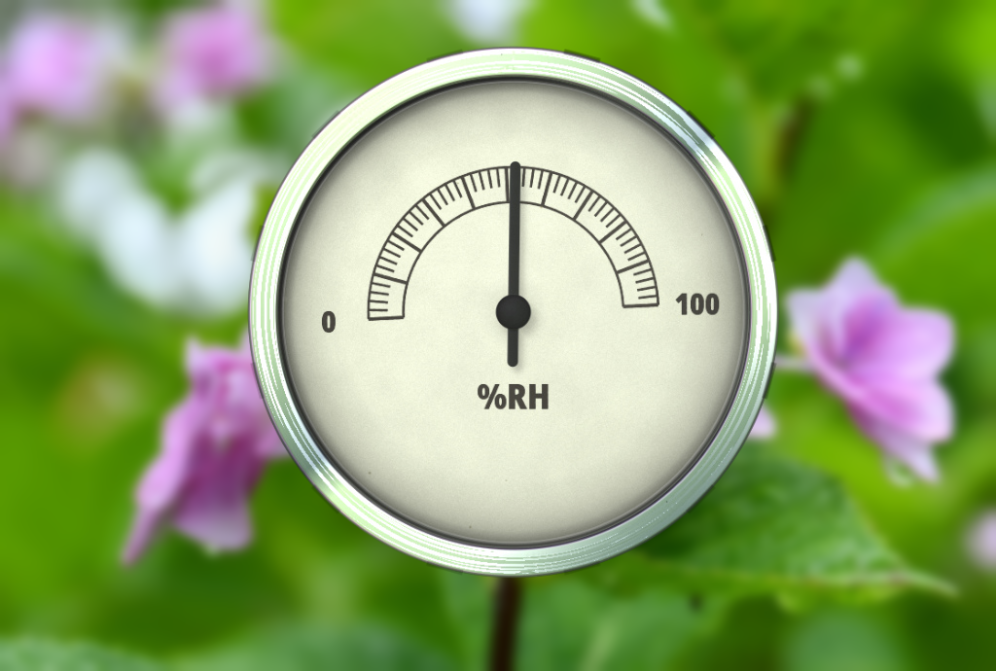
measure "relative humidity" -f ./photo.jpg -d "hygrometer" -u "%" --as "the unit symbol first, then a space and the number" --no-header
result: % 52
